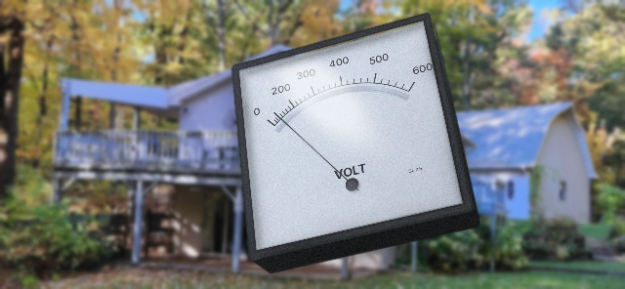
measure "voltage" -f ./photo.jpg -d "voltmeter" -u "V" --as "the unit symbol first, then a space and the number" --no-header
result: V 100
